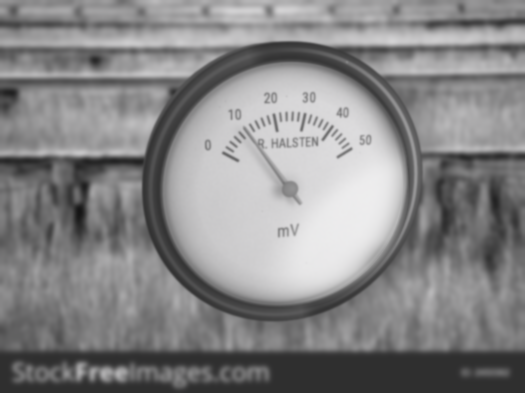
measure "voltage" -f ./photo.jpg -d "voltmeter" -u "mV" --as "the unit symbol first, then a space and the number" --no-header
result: mV 10
